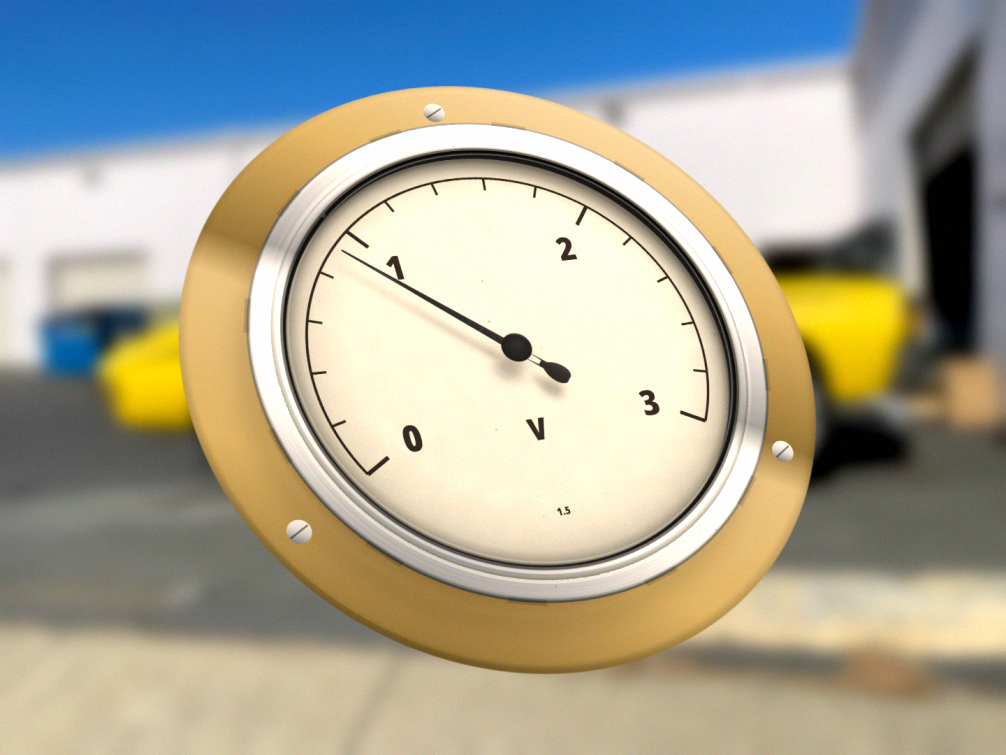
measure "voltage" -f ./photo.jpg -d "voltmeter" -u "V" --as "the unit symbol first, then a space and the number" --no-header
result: V 0.9
